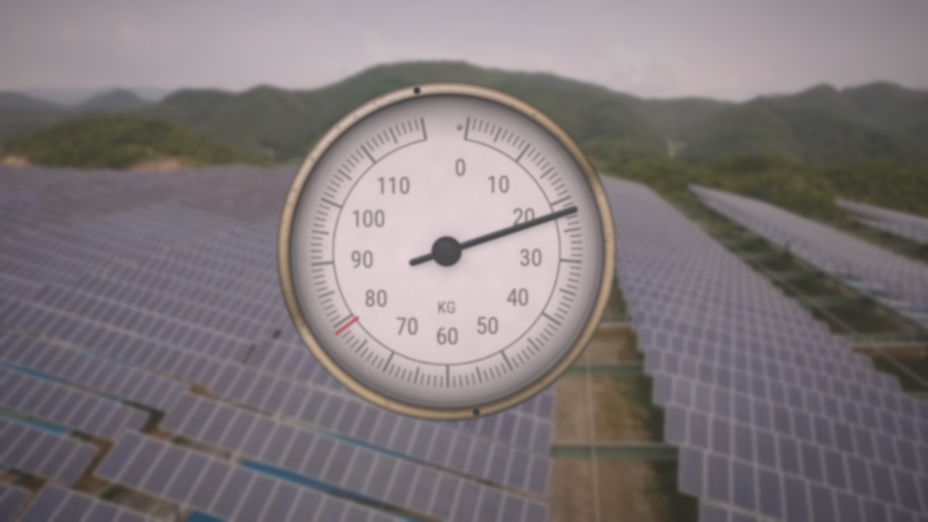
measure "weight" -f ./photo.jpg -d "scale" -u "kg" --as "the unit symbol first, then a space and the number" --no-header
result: kg 22
